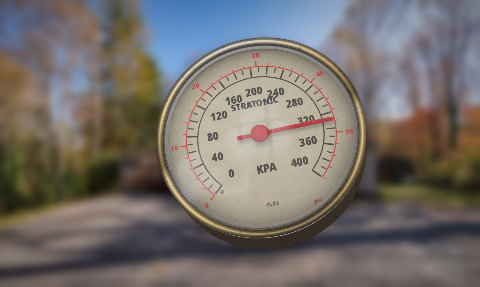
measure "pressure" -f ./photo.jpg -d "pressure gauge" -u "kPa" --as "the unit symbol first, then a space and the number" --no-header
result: kPa 330
